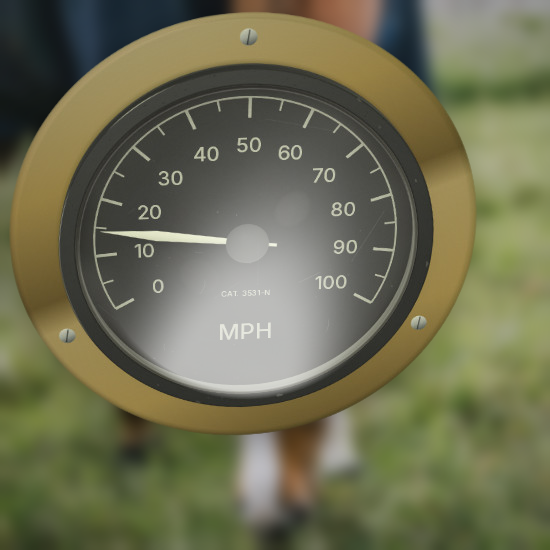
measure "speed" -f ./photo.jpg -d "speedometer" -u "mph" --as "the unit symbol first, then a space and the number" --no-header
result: mph 15
